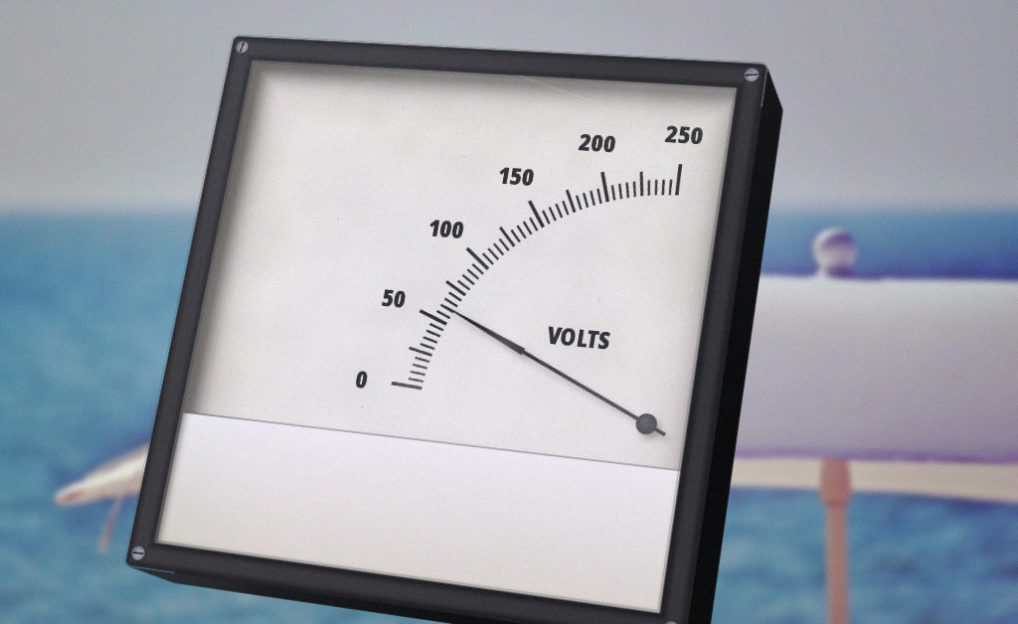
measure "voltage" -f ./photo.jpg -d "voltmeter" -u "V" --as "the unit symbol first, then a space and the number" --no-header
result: V 60
